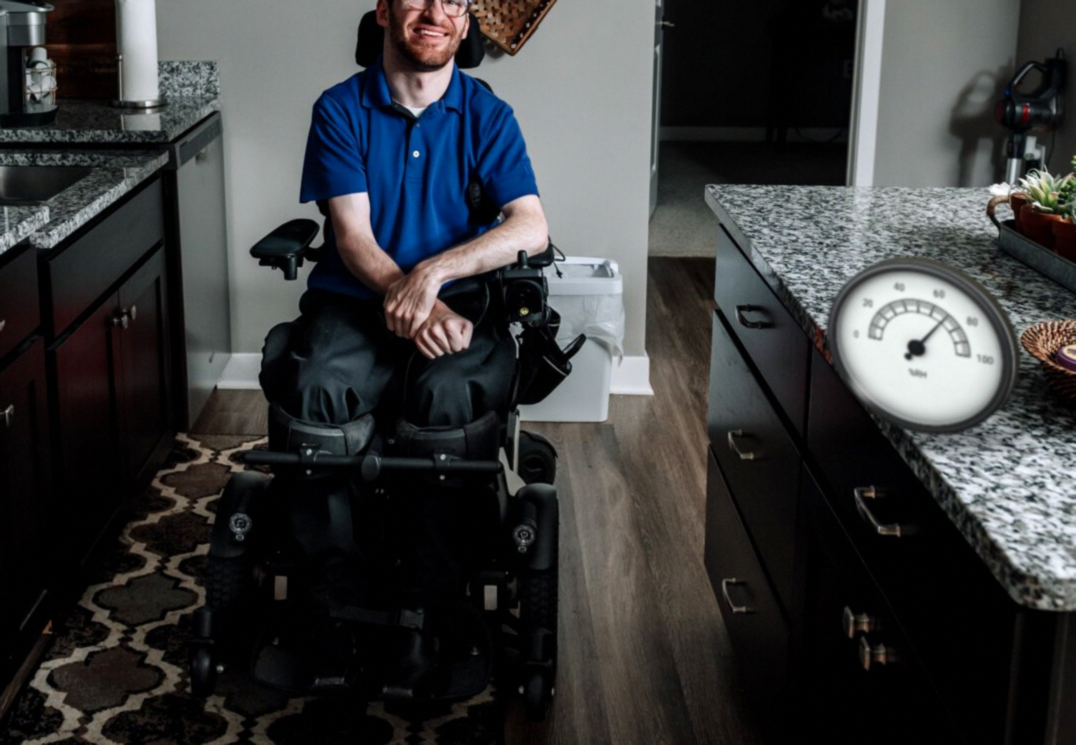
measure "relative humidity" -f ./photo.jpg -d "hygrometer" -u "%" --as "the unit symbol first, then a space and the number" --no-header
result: % 70
